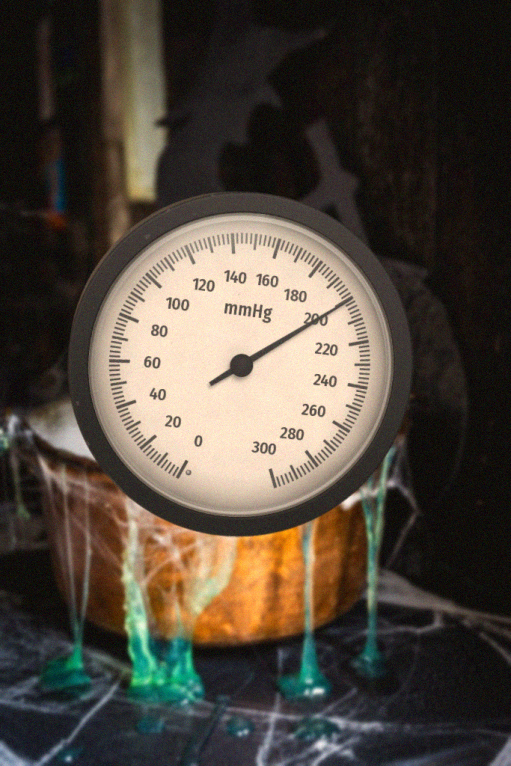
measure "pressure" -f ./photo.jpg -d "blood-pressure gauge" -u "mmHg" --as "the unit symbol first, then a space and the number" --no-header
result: mmHg 200
